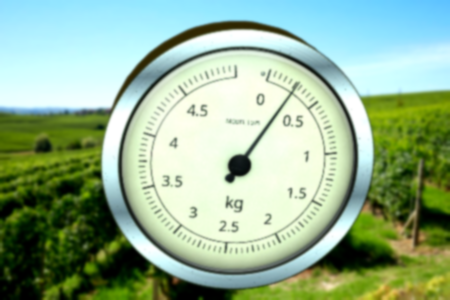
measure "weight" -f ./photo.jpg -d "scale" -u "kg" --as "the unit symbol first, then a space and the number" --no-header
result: kg 0.25
